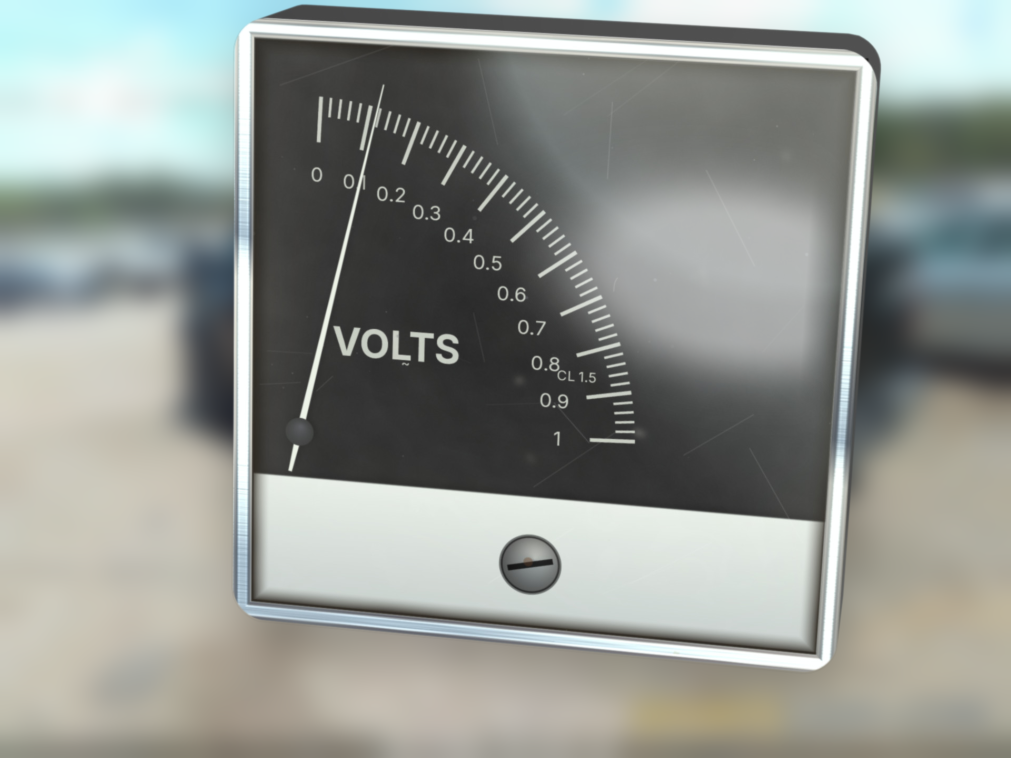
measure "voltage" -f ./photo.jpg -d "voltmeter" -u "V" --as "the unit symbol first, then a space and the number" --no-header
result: V 0.12
